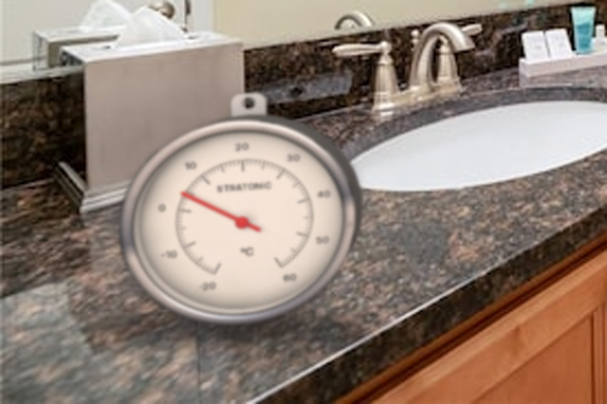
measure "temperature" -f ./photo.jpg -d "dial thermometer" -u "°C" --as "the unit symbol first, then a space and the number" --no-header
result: °C 5
